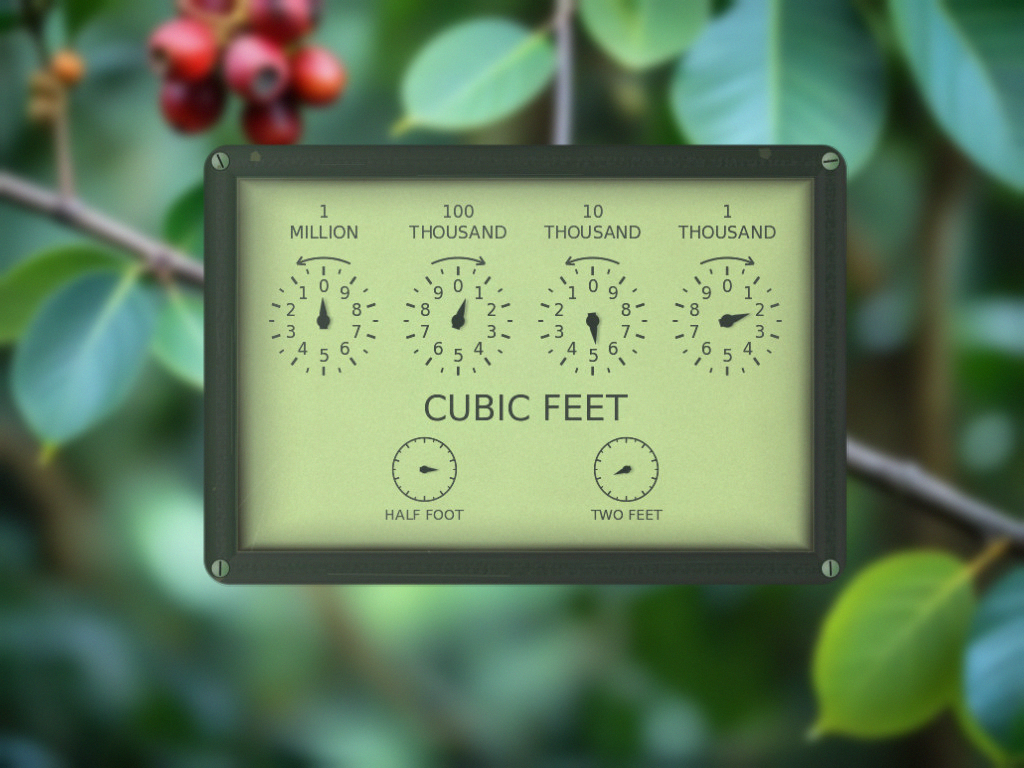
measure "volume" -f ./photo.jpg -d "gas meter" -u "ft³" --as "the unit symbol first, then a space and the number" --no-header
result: ft³ 5200
